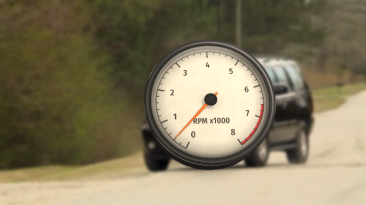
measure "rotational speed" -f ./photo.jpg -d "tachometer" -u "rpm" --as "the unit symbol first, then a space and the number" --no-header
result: rpm 400
